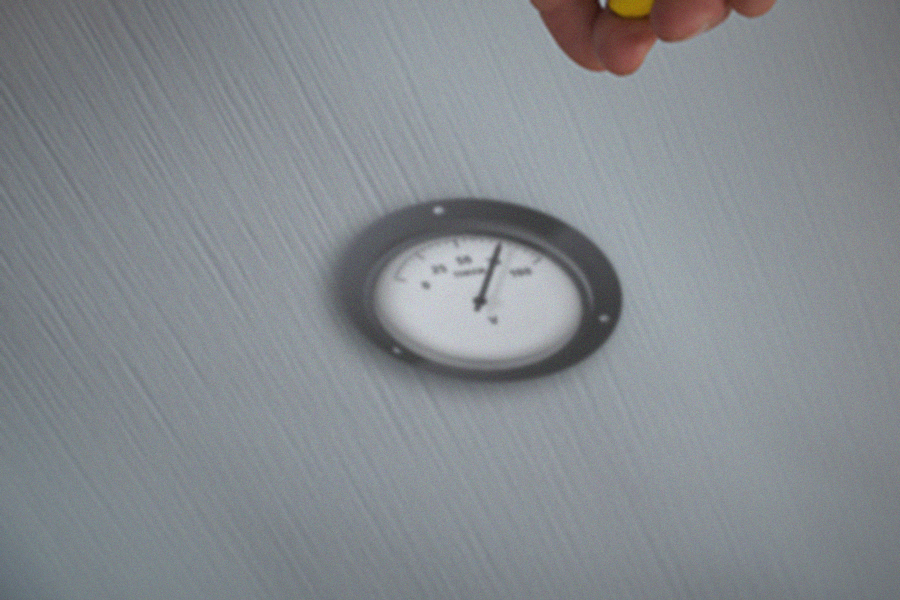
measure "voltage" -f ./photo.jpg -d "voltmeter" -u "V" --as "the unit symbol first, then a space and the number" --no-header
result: V 75
